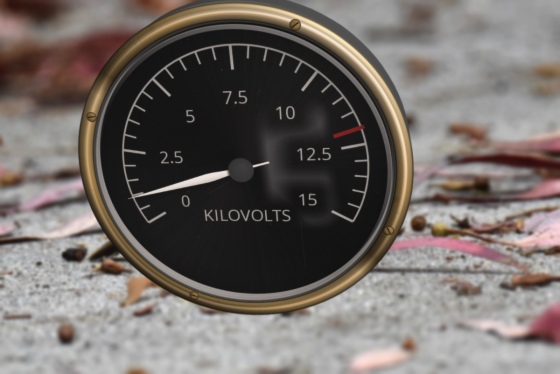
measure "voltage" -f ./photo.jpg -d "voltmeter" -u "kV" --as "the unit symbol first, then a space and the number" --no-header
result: kV 1
